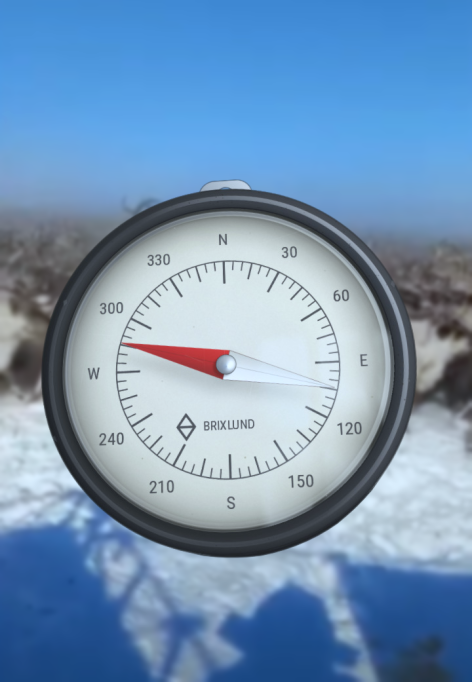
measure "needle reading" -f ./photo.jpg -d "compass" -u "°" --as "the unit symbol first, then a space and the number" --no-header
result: ° 285
